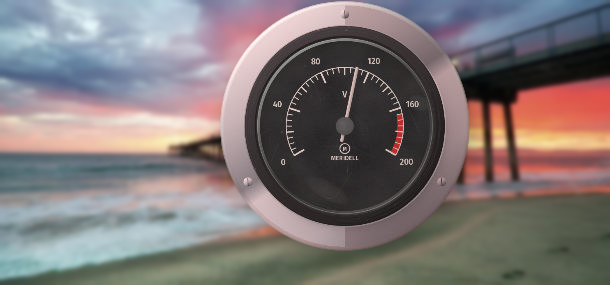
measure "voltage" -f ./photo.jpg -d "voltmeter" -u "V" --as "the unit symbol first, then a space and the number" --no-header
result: V 110
